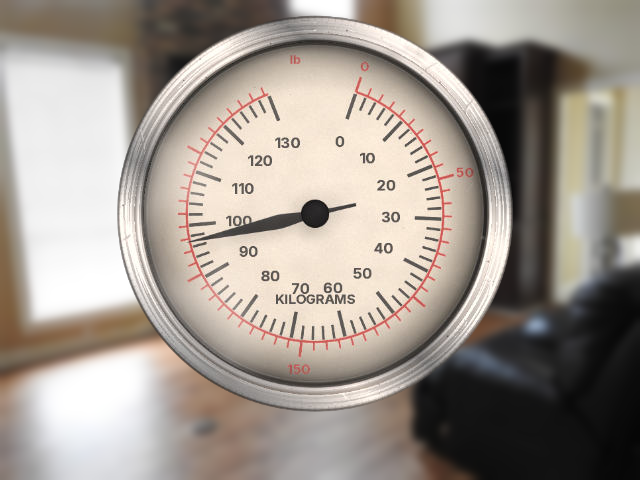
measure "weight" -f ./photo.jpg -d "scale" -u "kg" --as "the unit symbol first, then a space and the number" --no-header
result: kg 97
